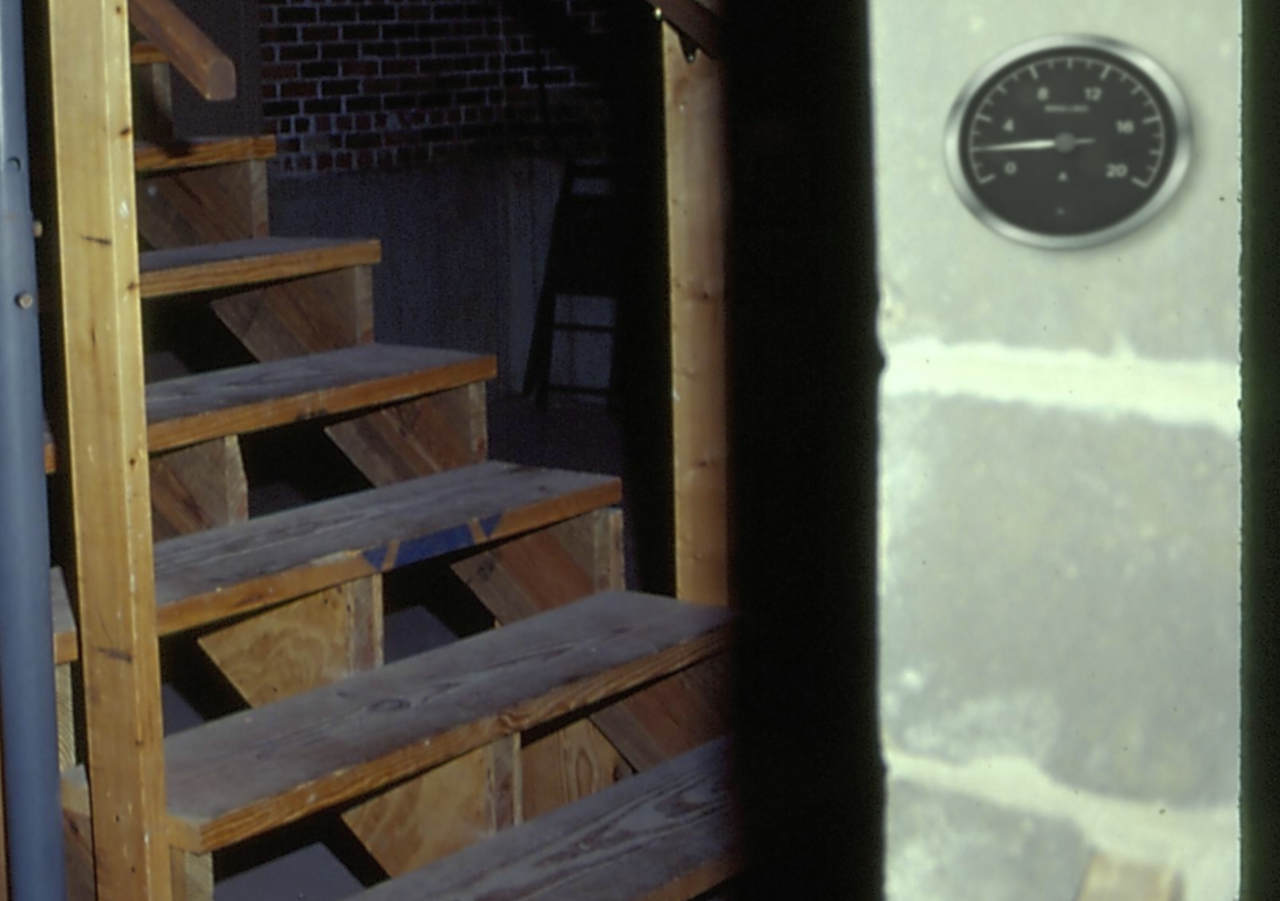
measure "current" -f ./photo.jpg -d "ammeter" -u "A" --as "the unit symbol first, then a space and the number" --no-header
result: A 2
